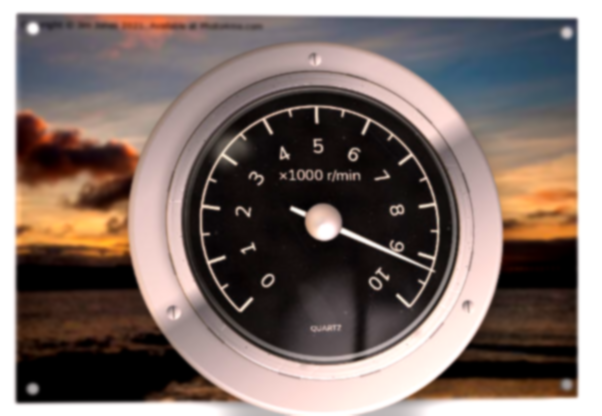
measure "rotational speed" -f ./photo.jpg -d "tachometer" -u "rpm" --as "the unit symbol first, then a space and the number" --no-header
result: rpm 9250
